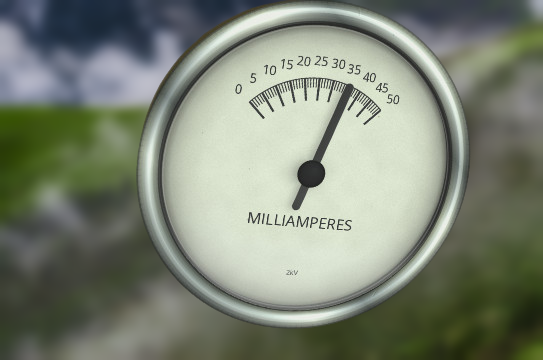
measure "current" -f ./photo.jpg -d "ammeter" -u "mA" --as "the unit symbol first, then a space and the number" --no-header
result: mA 35
